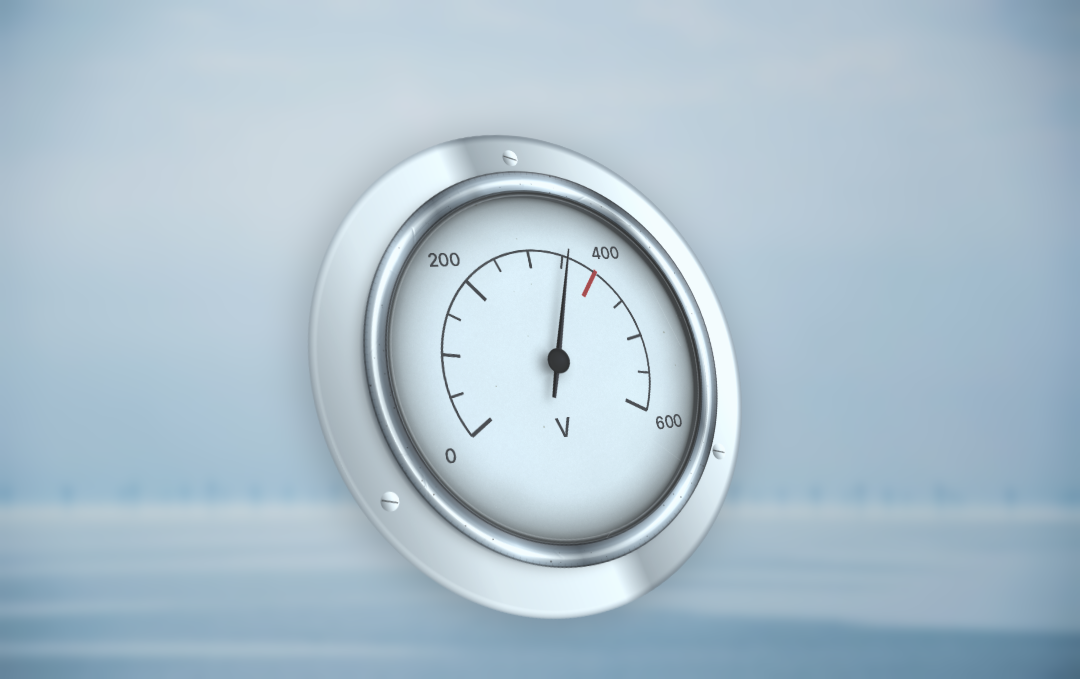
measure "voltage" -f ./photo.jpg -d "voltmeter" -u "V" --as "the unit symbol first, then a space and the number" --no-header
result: V 350
